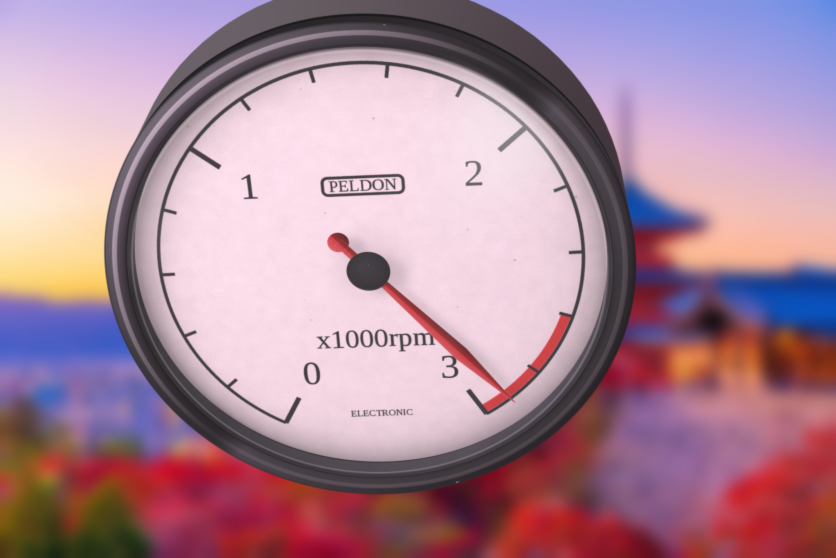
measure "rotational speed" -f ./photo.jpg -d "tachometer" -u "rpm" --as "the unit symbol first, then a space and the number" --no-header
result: rpm 2900
